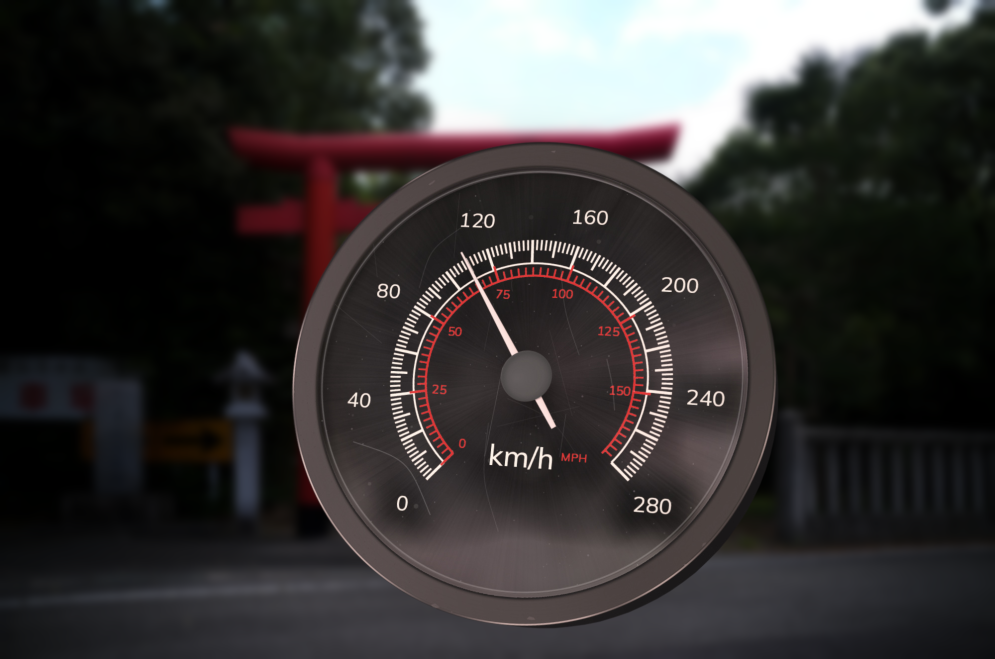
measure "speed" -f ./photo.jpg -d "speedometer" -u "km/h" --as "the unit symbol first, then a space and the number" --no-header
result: km/h 110
